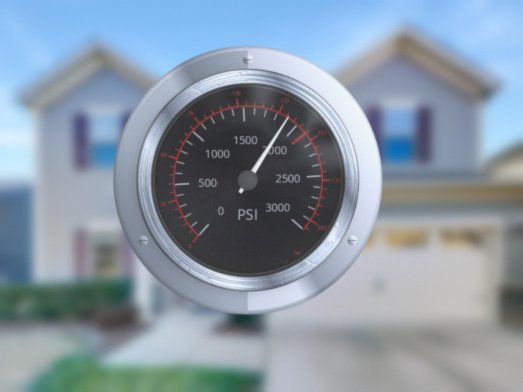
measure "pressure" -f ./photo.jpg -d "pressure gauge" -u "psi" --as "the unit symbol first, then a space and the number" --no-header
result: psi 1900
